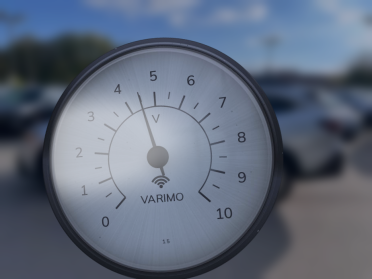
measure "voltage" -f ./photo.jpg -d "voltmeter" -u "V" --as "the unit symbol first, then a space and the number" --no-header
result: V 4.5
